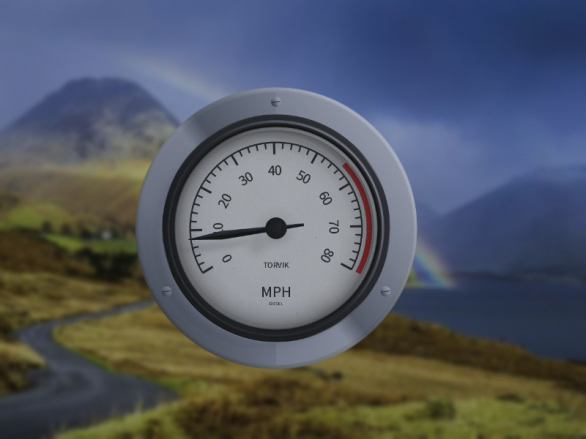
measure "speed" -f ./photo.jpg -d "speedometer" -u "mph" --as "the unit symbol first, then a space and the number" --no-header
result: mph 8
